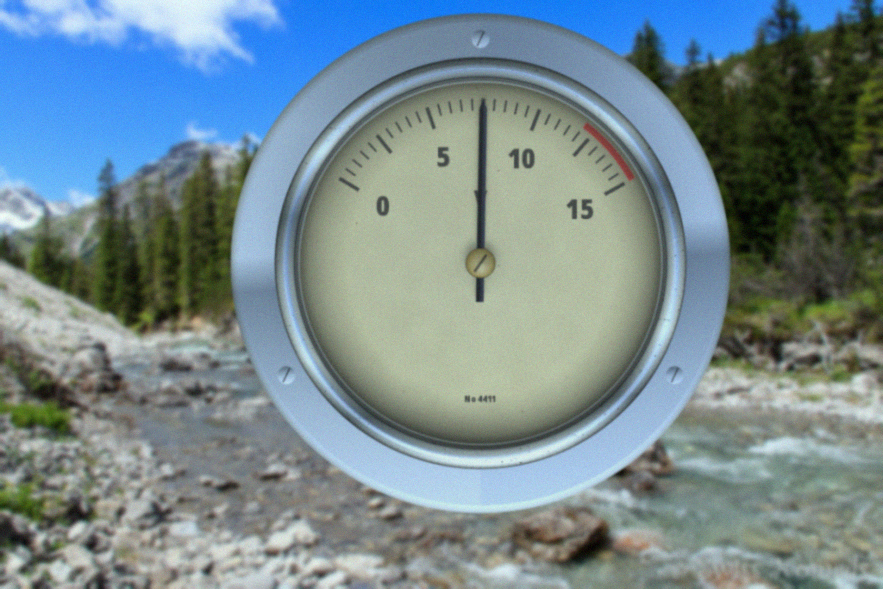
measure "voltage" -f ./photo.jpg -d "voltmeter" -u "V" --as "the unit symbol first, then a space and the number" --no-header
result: V 7.5
